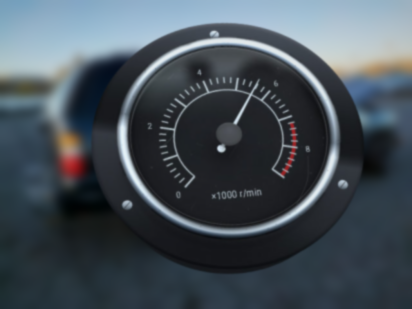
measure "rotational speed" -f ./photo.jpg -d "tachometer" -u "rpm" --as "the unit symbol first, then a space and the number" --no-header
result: rpm 5600
